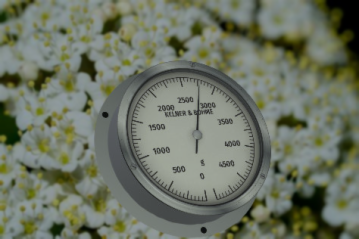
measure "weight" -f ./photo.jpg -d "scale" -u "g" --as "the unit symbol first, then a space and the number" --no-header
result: g 2750
